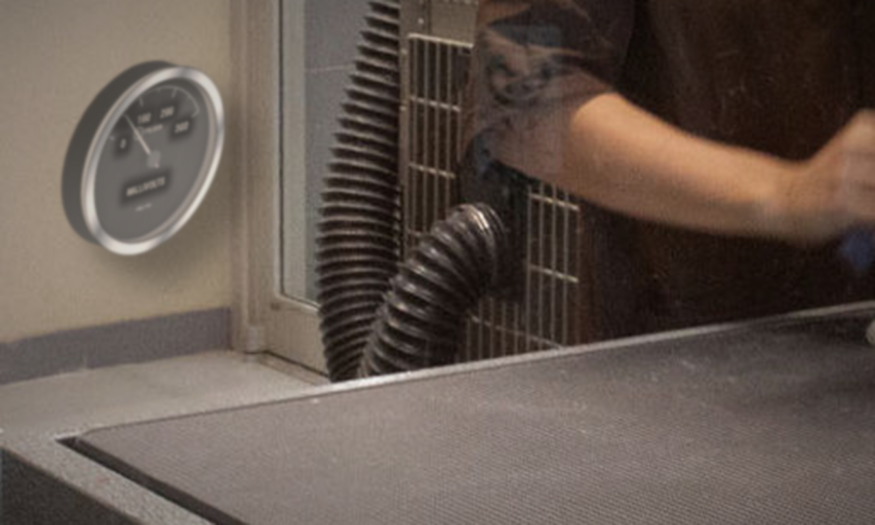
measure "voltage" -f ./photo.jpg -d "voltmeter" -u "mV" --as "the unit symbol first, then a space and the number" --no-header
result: mV 50
